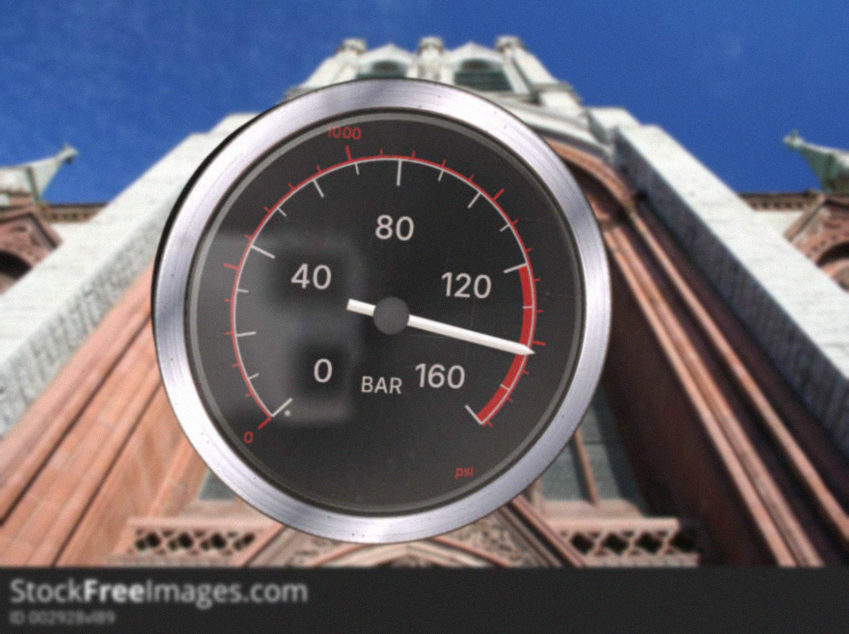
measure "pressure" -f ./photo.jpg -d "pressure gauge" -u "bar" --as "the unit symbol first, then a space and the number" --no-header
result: bar 140
